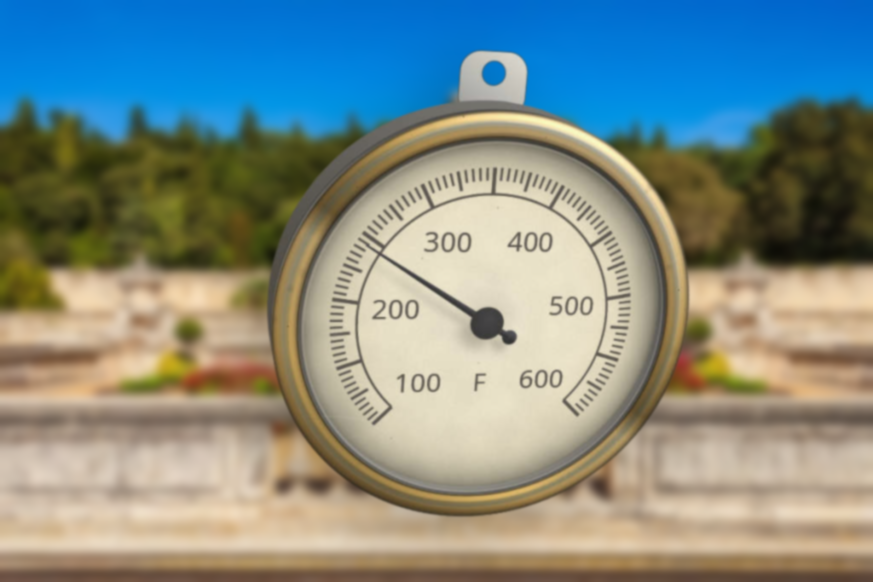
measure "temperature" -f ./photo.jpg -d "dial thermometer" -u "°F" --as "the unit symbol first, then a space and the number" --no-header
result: °F 245
